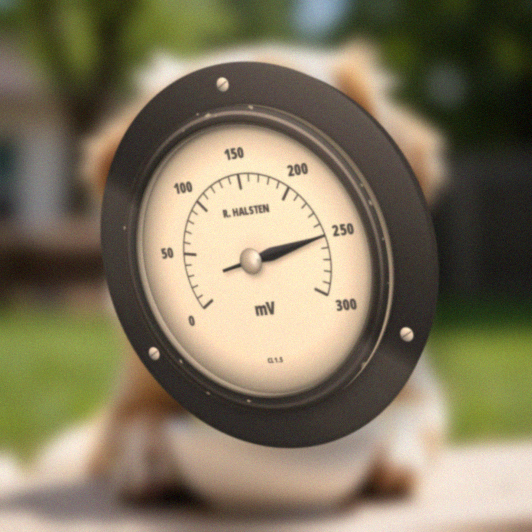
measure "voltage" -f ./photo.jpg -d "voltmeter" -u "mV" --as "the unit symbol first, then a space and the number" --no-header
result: mV 250
